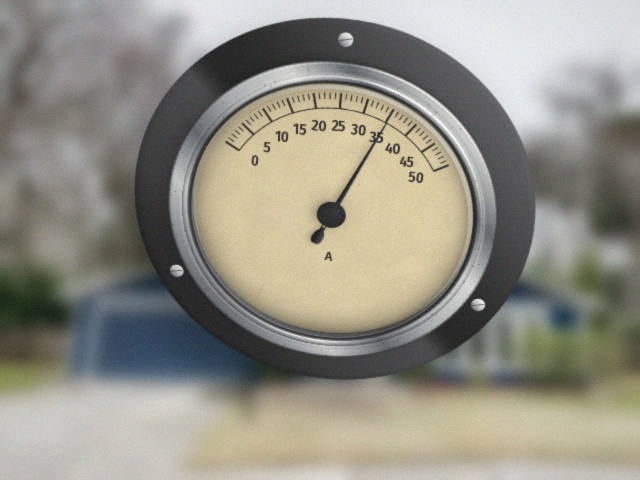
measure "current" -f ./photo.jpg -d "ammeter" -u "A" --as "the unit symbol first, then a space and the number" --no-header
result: A 35
